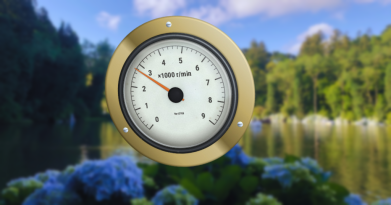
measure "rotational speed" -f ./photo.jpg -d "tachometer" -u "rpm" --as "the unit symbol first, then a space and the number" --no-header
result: rpm 2800
